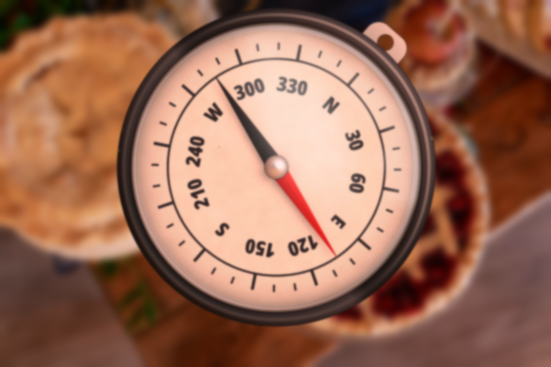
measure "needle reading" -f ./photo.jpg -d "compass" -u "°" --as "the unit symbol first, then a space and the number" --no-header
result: ° 105
